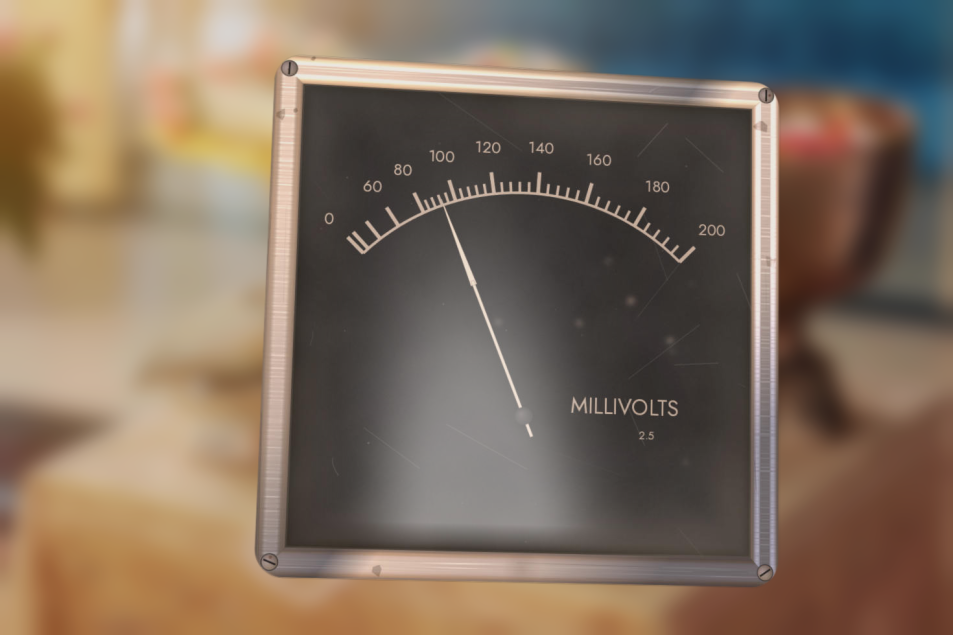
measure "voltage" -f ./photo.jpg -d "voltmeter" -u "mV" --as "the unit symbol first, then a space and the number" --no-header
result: mV 92
